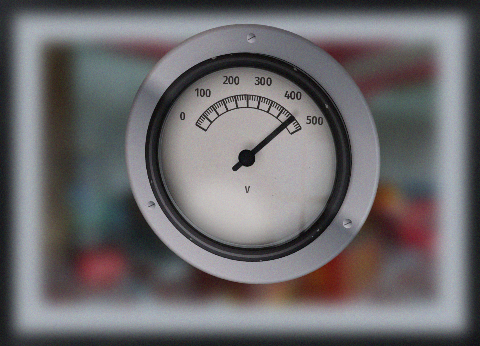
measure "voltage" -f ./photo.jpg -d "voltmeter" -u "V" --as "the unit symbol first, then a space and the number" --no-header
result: V 450
